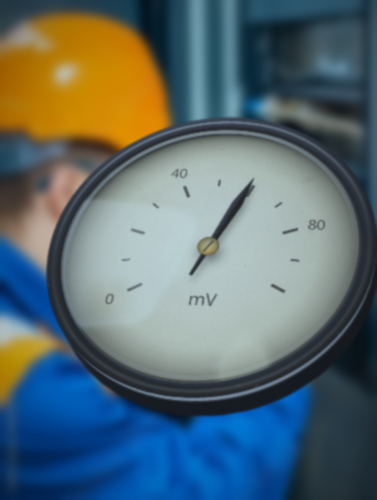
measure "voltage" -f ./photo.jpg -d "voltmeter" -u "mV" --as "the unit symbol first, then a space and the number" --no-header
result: mV 60
